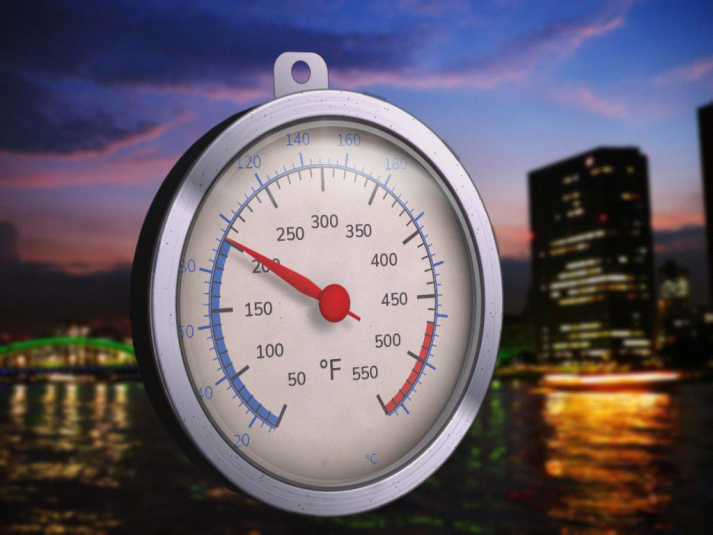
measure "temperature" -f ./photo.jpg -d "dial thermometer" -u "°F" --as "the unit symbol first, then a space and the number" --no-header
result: °F 200
